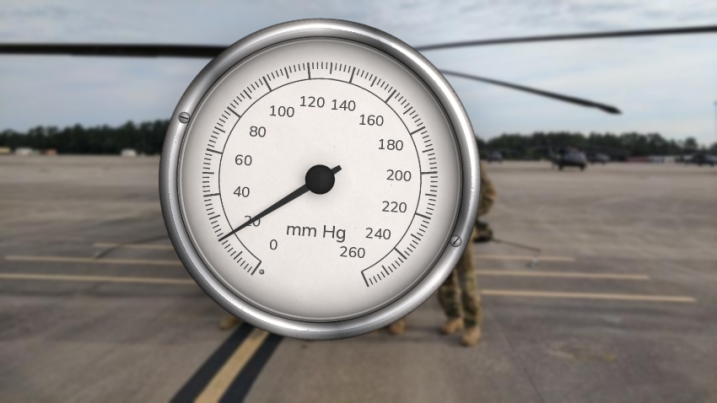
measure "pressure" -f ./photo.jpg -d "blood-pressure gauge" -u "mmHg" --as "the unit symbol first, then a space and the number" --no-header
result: mmHg 20
